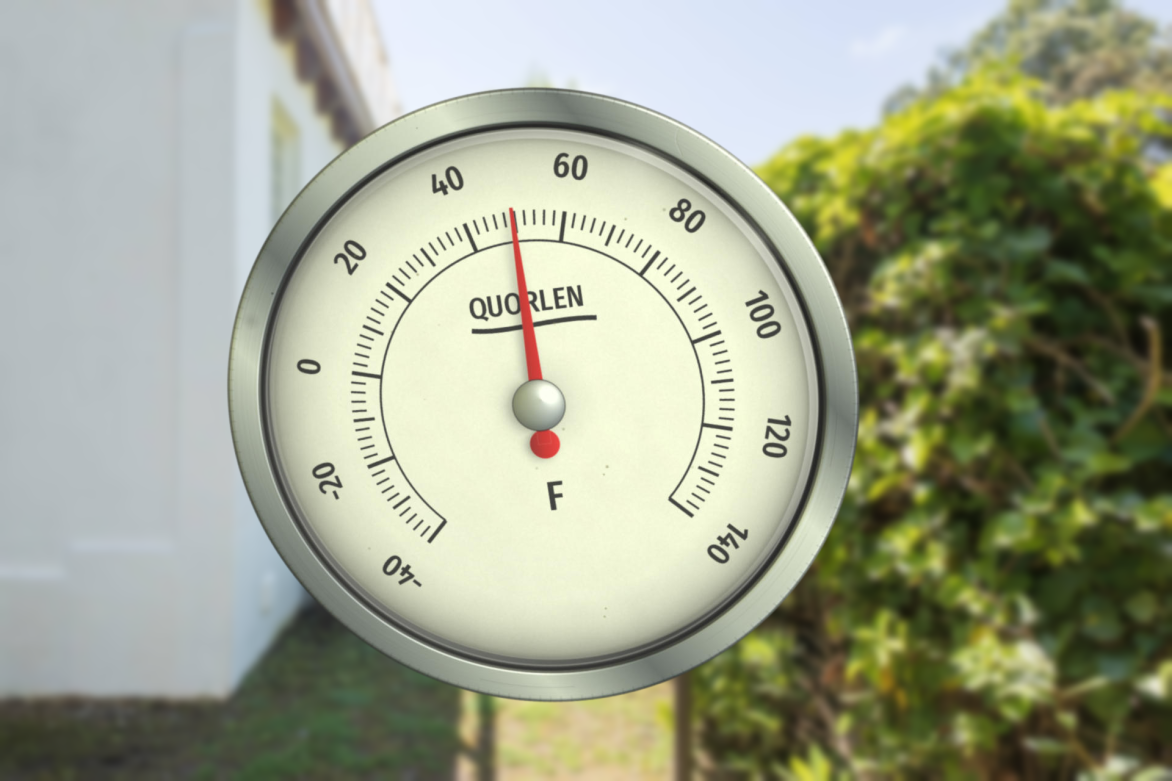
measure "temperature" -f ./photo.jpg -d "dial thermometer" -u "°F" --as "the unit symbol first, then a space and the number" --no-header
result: °F 50
